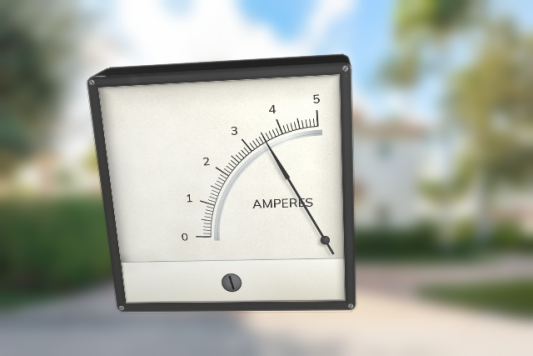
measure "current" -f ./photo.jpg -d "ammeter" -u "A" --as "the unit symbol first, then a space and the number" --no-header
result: A 3.5
